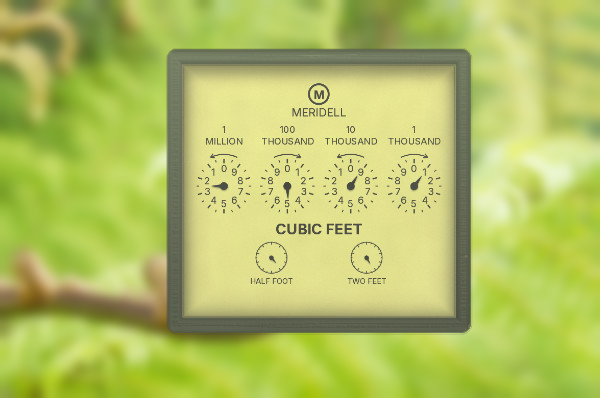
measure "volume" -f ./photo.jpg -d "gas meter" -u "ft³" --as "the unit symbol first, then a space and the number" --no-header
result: ft³ 249100
